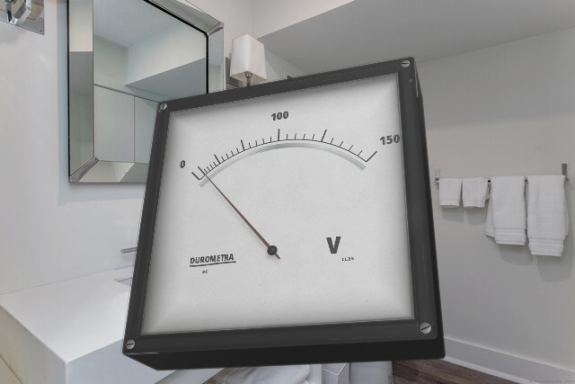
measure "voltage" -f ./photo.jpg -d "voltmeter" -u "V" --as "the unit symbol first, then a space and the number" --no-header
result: V 25
